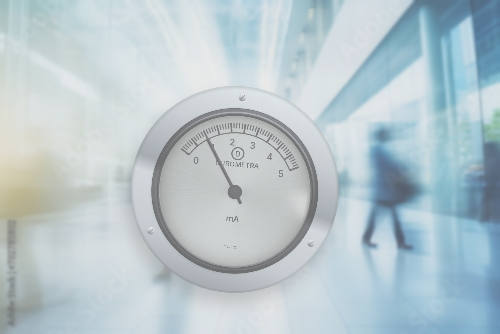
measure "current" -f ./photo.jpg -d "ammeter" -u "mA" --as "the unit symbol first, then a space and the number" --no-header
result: mA 1
